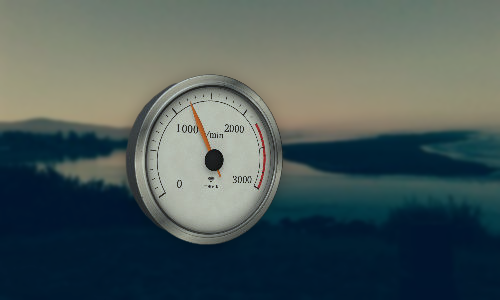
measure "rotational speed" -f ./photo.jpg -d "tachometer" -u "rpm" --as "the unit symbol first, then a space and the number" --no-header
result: rpm 1200
